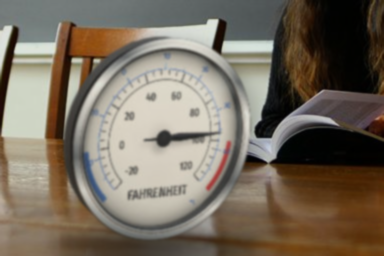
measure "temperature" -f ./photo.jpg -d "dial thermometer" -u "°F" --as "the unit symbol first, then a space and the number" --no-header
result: °F 96
